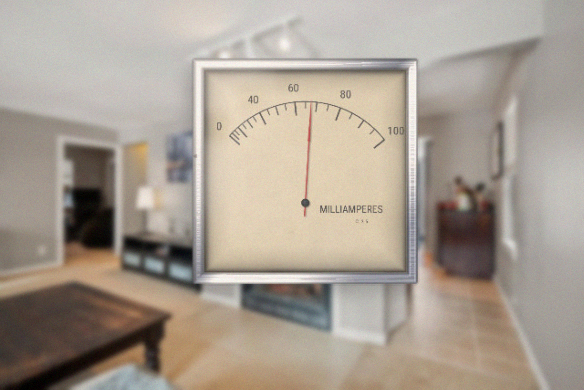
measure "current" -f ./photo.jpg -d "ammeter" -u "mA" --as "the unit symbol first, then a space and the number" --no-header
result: mA 67.5
